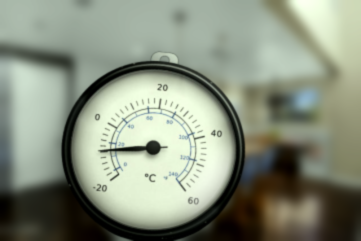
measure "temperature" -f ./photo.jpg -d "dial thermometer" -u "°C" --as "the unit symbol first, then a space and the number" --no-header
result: °C -10
